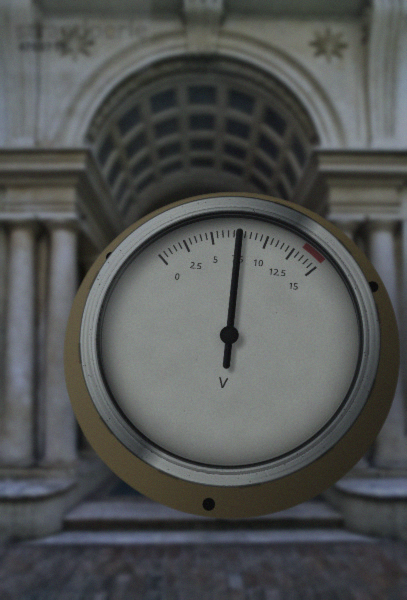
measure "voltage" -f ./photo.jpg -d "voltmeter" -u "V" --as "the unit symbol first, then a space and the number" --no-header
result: V 7.5
